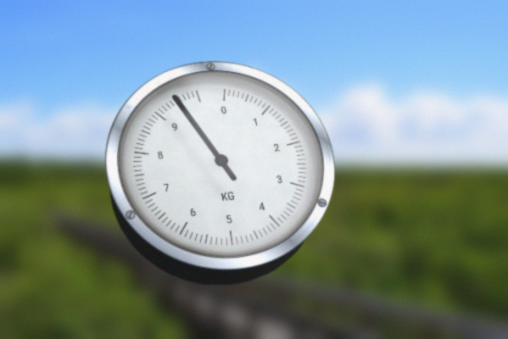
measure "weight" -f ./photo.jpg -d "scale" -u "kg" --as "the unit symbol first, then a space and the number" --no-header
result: kg 9.5
